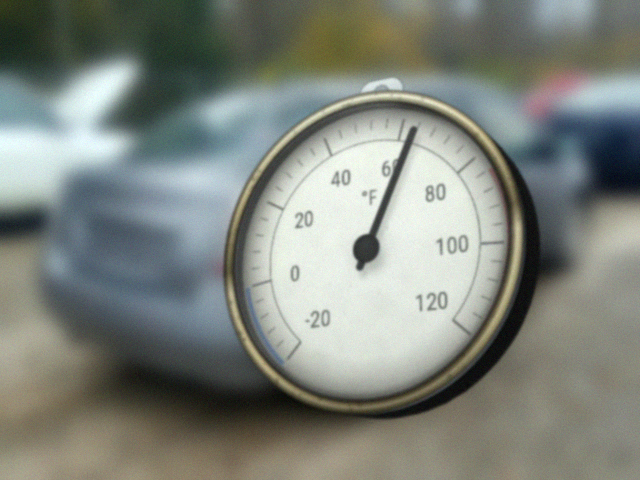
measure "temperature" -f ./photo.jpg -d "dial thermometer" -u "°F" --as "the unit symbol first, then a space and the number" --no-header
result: °F 64
